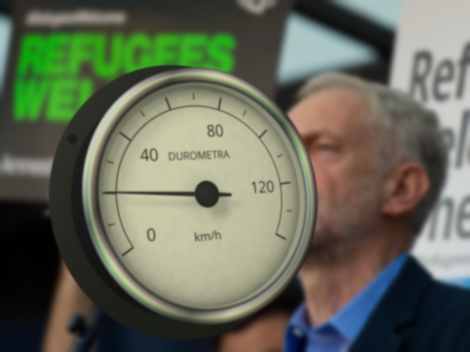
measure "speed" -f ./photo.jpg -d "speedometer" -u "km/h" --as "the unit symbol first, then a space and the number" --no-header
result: km/h 20
